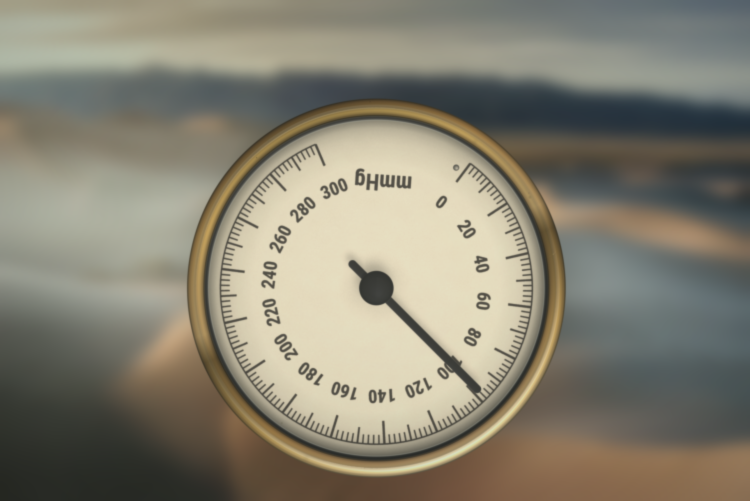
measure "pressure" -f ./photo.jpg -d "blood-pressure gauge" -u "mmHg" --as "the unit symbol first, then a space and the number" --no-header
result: mmHg 98
